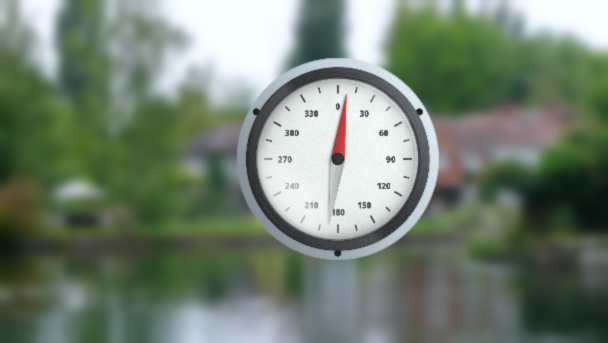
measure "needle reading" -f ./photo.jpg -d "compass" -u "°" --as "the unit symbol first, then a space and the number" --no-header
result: ° 7.5
